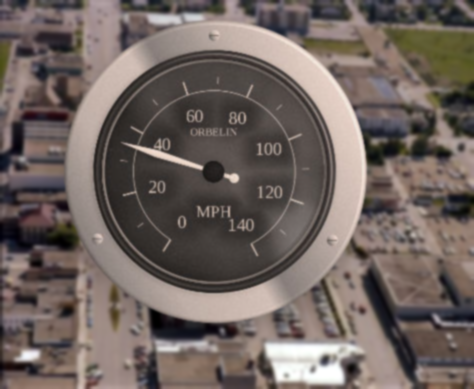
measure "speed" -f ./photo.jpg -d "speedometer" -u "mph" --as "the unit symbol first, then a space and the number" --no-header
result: mph 35
